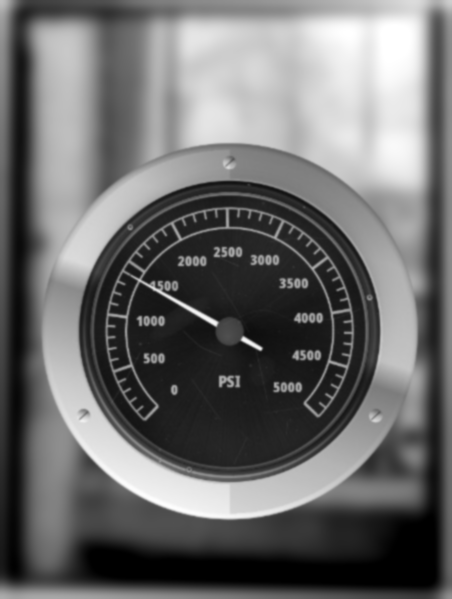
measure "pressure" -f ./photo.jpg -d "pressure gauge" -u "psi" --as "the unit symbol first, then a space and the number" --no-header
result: psi 1400
